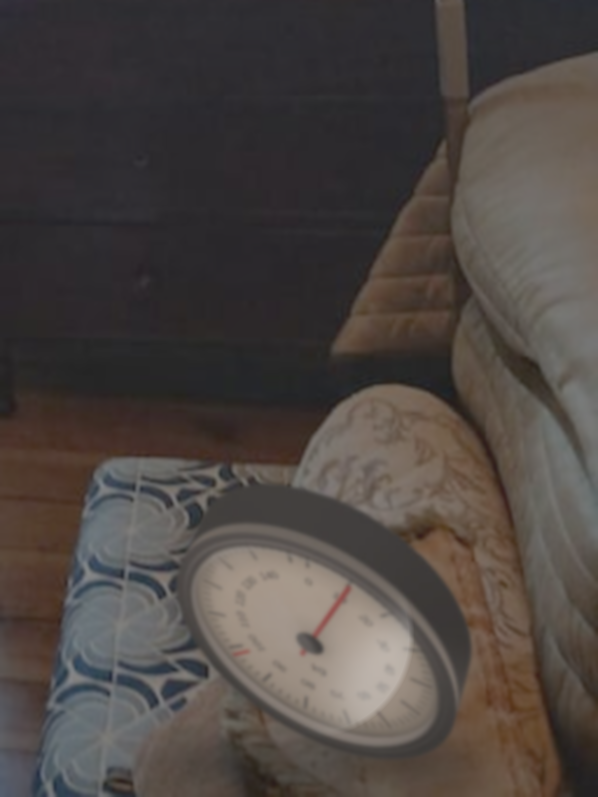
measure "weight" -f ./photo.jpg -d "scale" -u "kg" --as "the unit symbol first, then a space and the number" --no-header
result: kg 10
